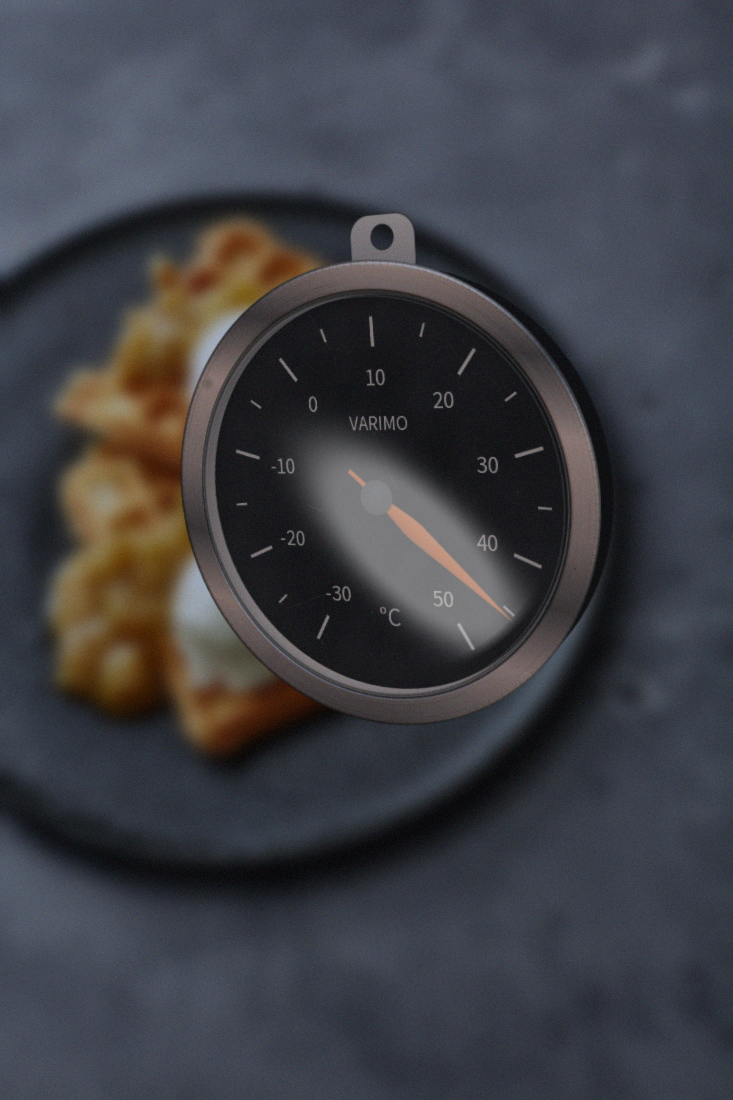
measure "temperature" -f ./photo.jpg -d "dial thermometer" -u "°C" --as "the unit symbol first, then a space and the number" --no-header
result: °C 45
